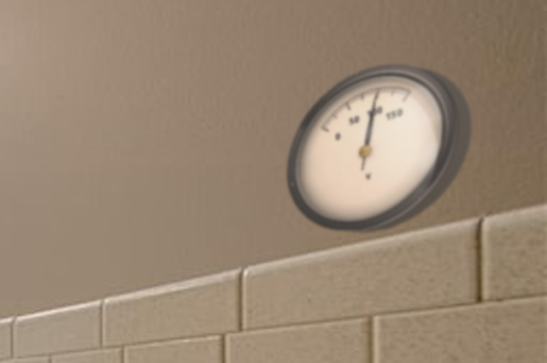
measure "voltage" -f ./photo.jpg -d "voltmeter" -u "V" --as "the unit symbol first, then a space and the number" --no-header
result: V 100
